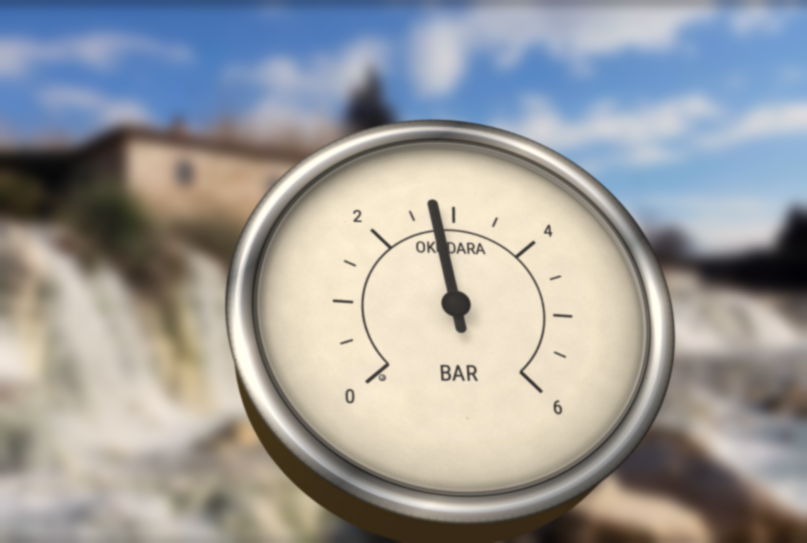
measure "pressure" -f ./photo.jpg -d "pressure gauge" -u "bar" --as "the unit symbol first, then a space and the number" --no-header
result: bar 2.75
